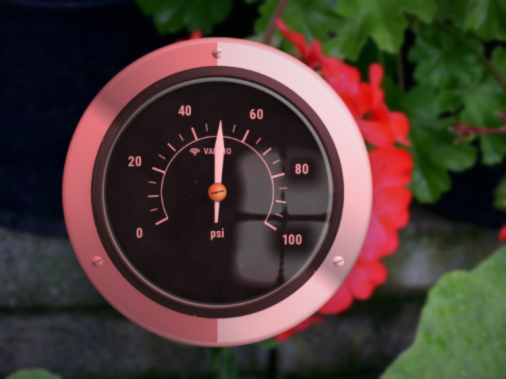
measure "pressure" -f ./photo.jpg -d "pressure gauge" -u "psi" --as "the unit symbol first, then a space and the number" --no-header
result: psi 50
